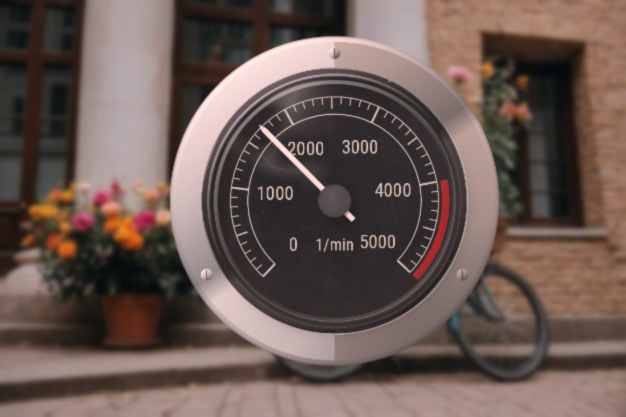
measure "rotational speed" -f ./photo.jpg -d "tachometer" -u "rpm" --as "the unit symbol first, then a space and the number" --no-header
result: rpm 1700
